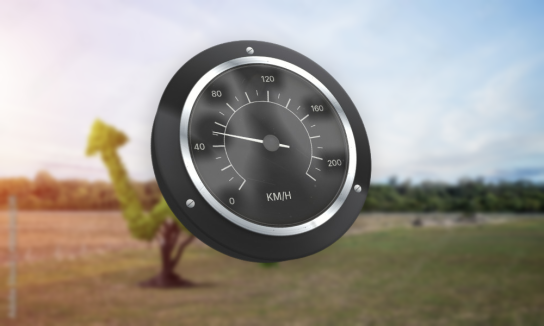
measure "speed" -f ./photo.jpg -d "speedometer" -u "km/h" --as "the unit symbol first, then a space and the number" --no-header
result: km/h 50
